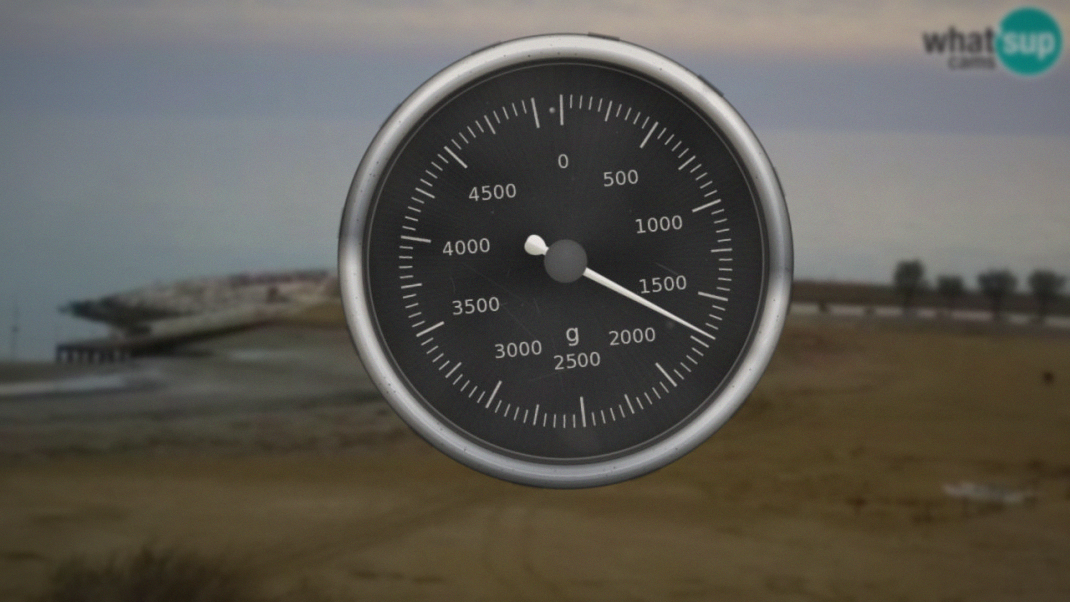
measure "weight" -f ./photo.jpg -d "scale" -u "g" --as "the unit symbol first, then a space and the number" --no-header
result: g 1700
